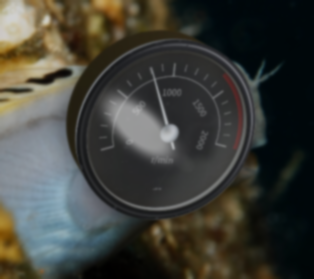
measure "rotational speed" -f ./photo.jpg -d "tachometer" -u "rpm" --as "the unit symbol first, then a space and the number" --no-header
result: rpm 800
